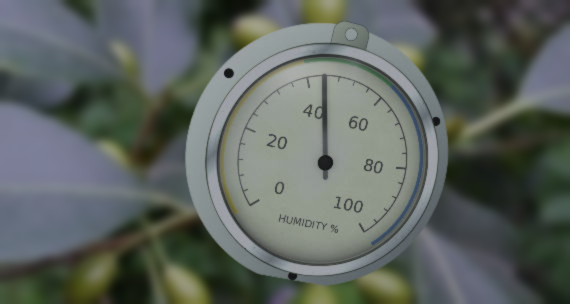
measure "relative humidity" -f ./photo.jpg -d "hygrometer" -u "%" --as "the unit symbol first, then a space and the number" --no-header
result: % 44
